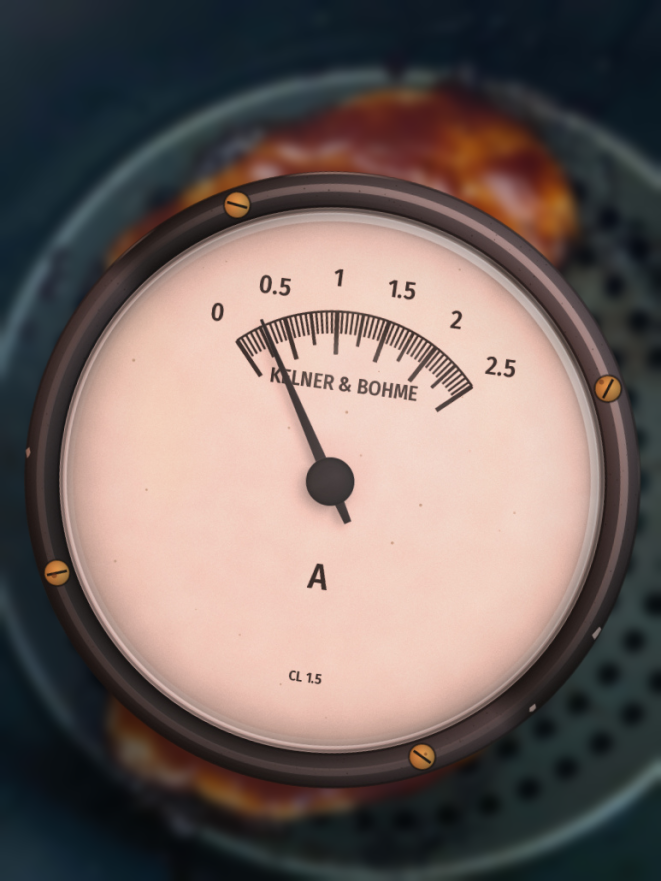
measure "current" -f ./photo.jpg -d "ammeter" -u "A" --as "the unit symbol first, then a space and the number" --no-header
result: A 0.3
